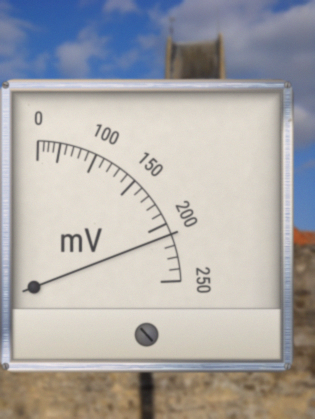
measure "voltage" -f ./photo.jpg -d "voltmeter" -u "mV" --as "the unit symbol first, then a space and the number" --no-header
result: mV 210
